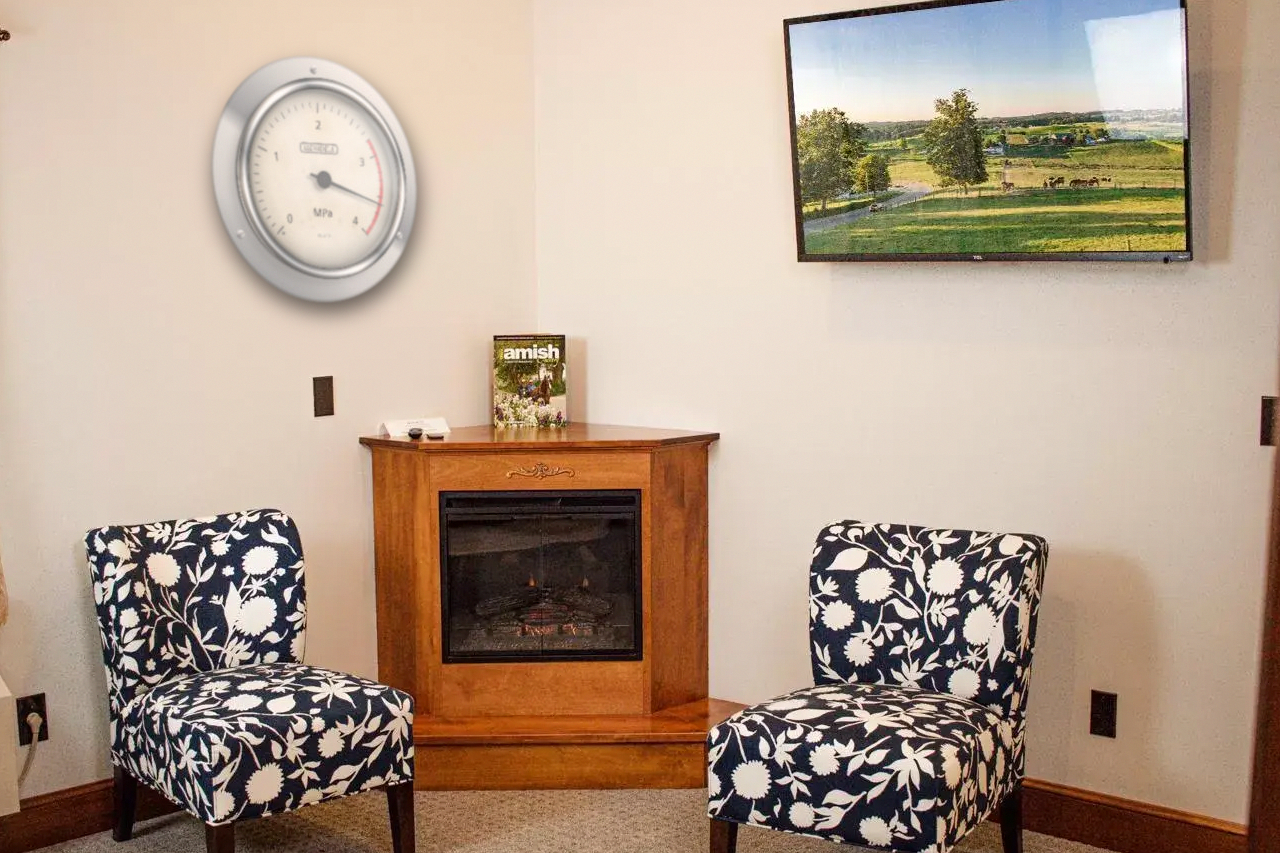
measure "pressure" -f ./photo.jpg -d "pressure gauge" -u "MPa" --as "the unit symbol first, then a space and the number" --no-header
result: MPa 3.6
